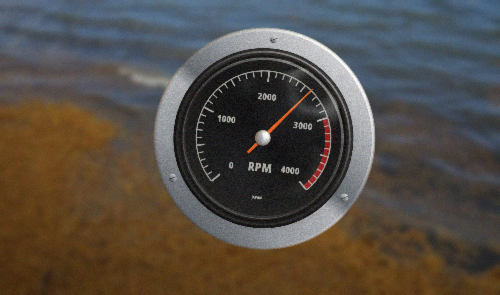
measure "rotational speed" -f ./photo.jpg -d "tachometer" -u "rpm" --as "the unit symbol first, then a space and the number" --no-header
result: rpm 2600
